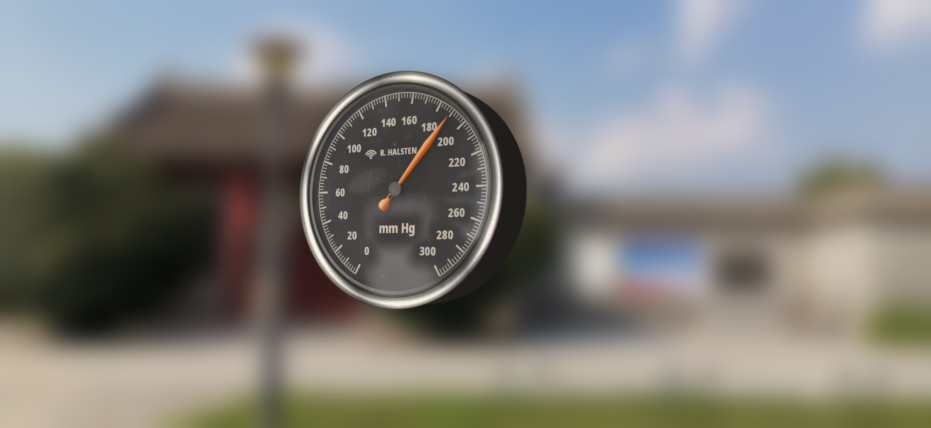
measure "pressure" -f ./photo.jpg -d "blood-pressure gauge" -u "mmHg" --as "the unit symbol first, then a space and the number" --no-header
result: mmHg 190
